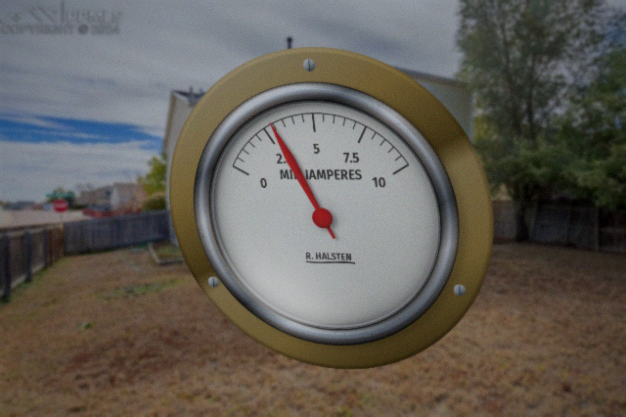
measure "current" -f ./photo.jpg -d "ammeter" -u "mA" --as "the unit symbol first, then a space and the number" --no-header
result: mA 3
